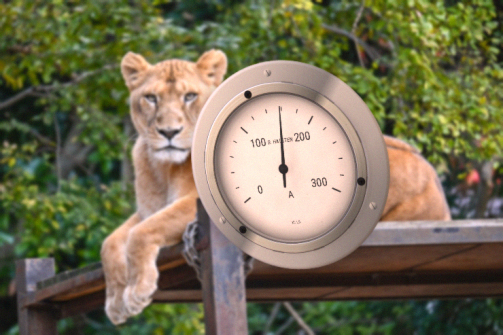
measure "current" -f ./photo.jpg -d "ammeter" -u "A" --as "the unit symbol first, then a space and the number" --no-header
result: A 160
